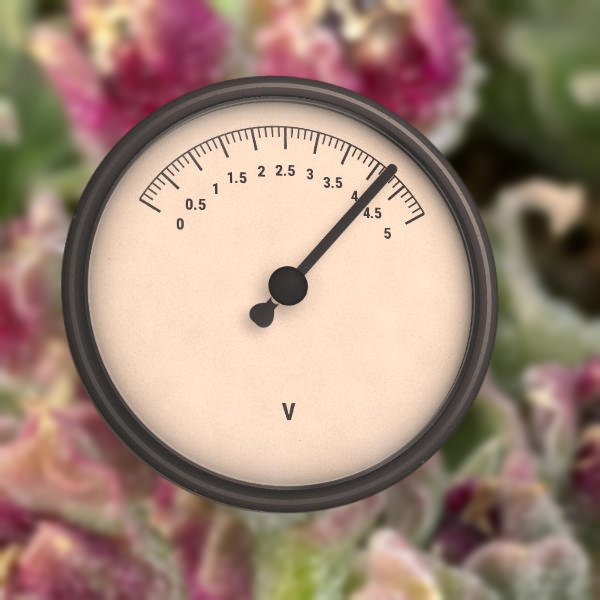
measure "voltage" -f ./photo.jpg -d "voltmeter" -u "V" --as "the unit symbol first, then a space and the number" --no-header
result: V 4.2
